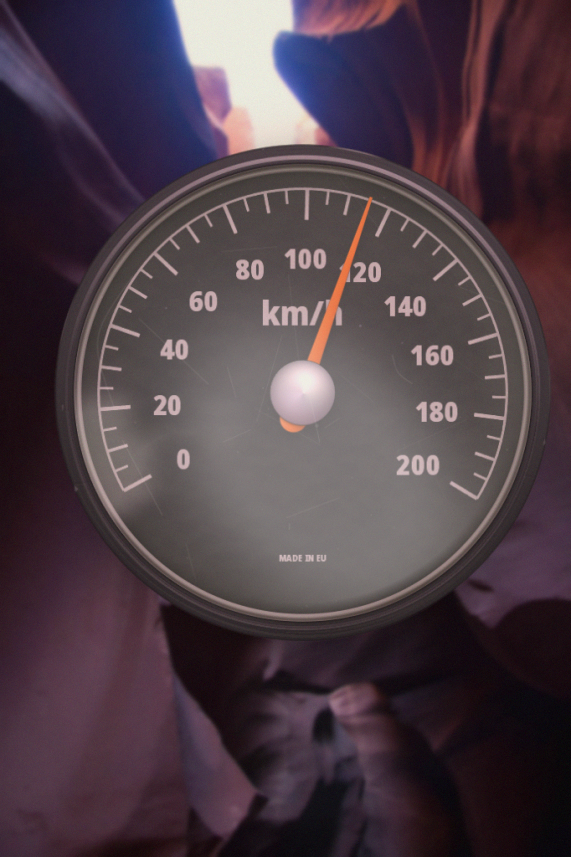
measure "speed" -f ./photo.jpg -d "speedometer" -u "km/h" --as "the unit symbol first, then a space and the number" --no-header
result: km/h 115
